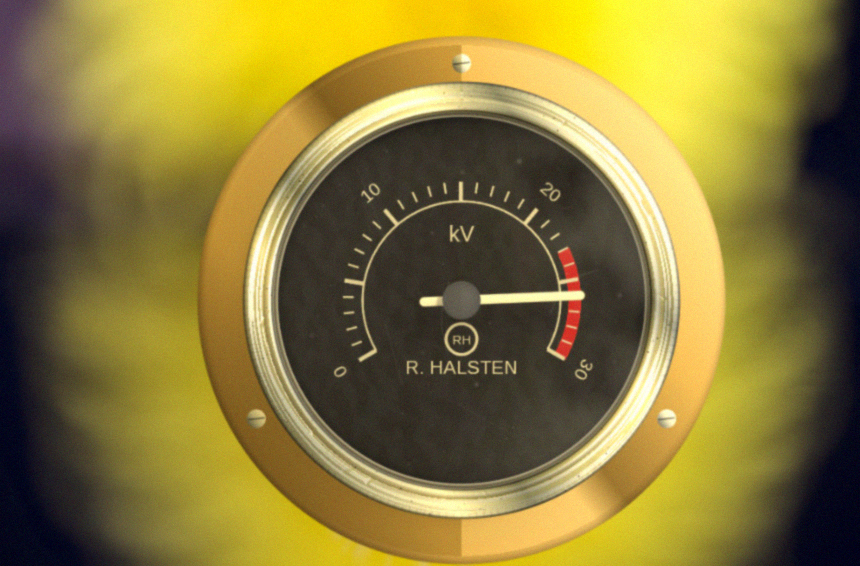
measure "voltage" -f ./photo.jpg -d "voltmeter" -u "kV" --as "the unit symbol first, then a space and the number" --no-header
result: kV 26
